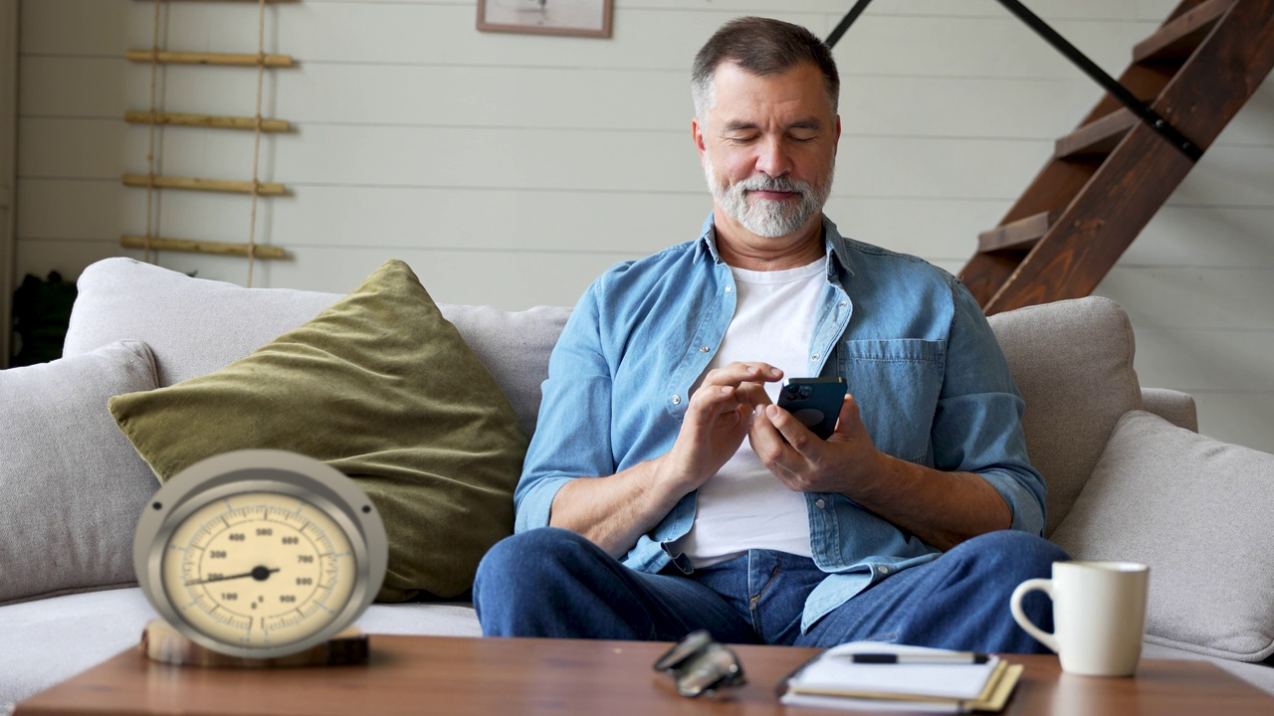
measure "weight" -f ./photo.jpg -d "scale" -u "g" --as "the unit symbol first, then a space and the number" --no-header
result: g 200
